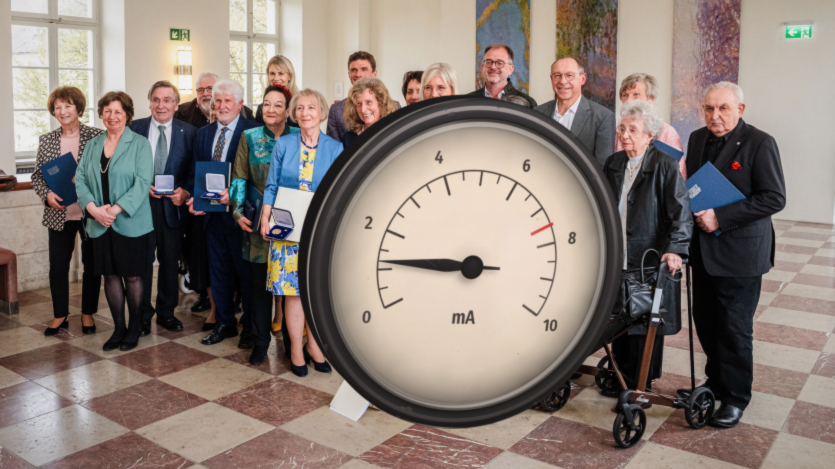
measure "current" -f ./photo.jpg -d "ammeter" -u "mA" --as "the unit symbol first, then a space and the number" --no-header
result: mA 1.25
